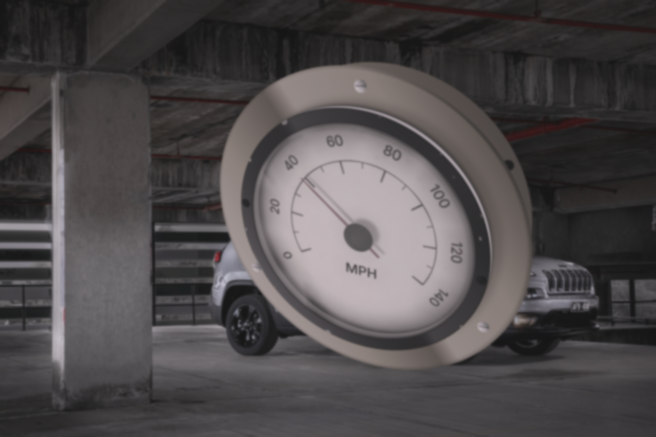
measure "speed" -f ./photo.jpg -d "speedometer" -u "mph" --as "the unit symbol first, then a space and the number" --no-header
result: mph 40
